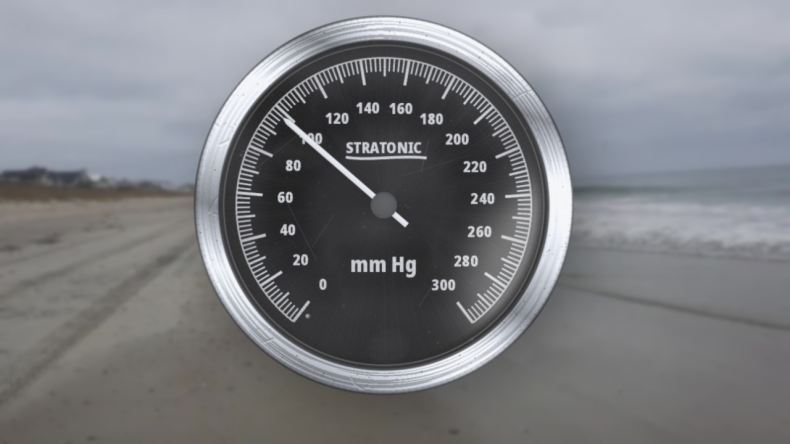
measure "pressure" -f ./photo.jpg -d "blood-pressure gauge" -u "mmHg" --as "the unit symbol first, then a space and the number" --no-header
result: mmHg 98
